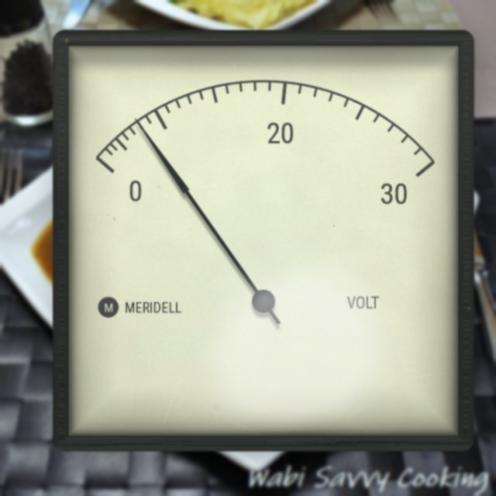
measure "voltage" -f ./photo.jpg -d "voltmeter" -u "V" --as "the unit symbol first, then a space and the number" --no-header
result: V 8
